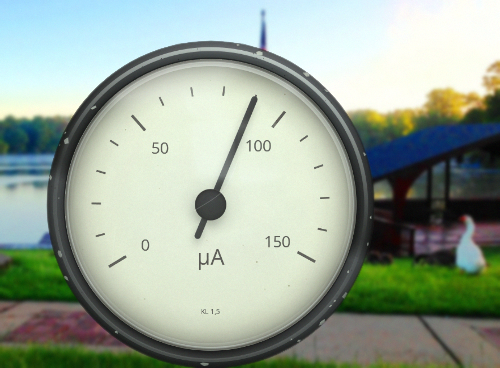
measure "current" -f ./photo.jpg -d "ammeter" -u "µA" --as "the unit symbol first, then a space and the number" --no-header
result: µA 90
